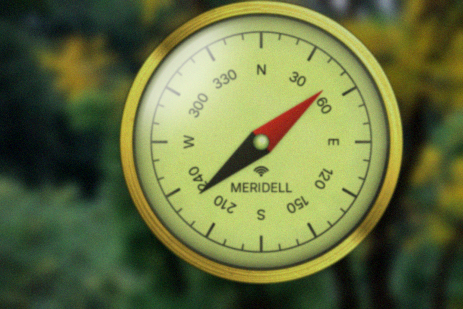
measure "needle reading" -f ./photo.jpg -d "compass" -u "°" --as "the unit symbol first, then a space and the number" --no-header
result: ° 50
